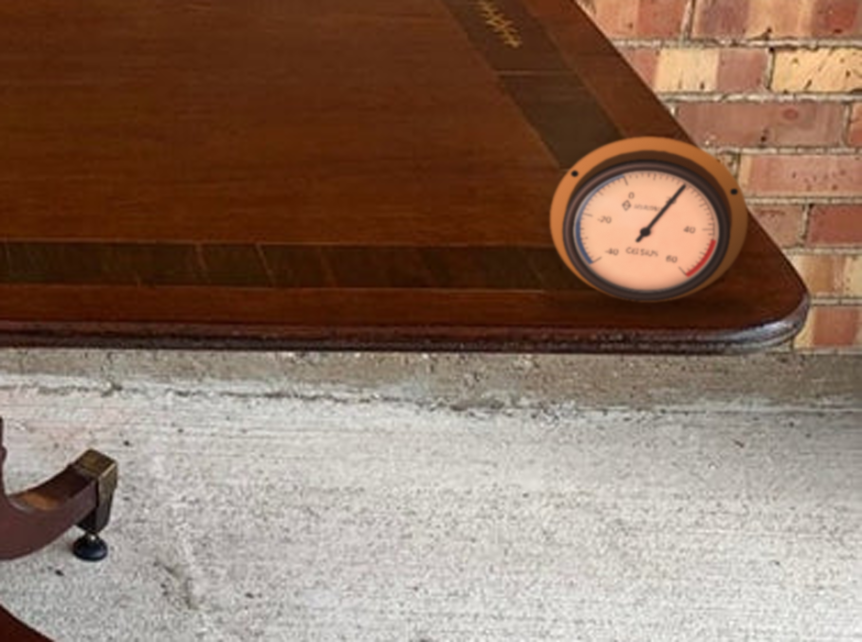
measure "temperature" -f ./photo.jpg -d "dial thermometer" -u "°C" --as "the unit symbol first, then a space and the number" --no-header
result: °C 20
